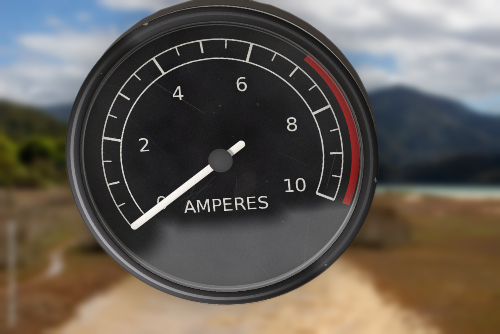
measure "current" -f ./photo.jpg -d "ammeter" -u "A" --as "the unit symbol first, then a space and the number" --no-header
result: A 0
